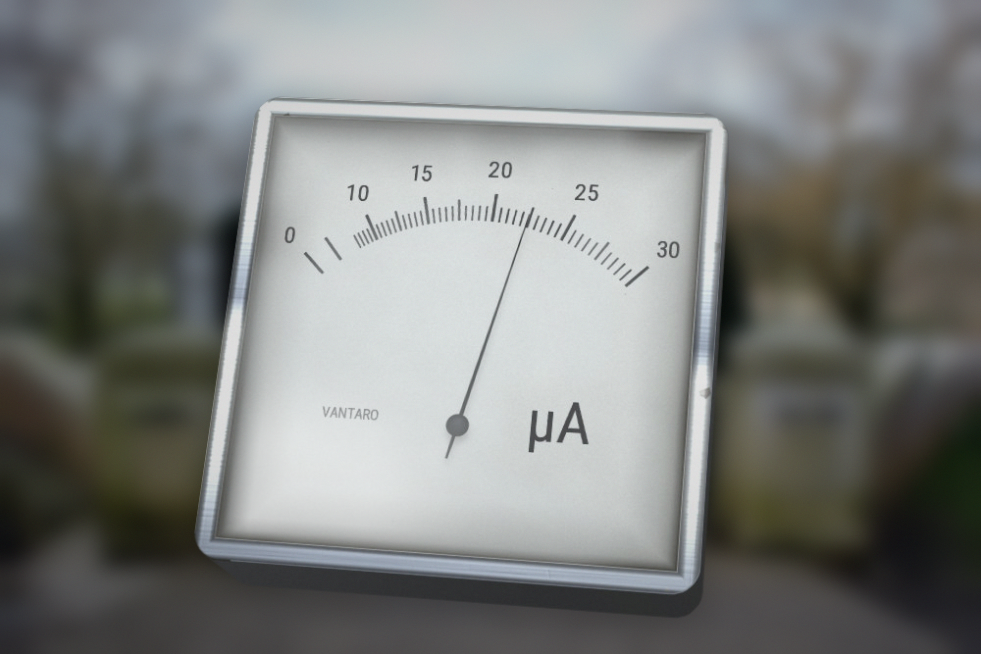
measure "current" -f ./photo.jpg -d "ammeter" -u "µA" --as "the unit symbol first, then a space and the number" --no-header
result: µA 22.5
